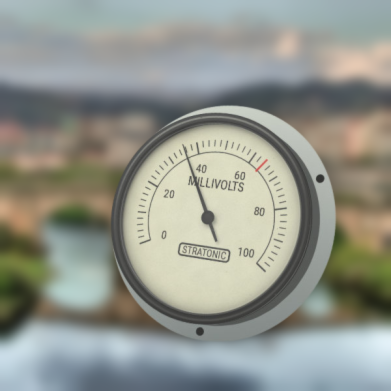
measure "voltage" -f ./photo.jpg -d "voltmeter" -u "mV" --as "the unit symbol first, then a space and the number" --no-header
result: mV 36
